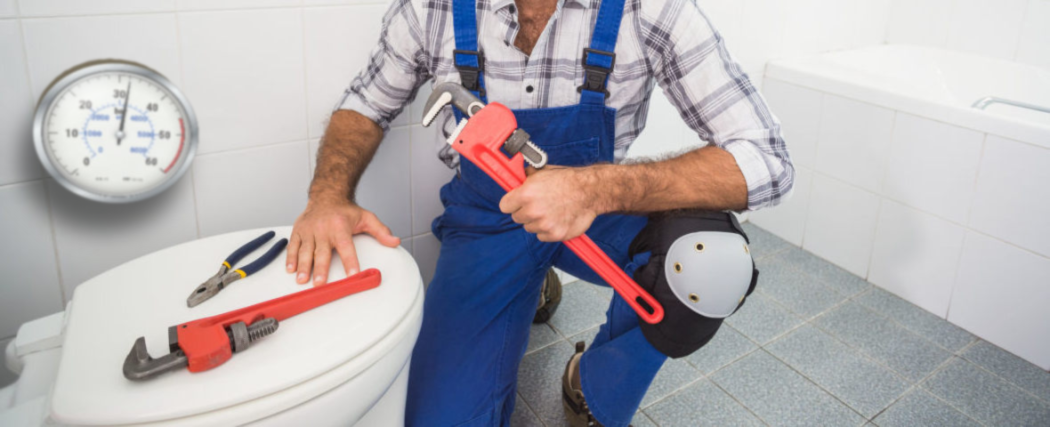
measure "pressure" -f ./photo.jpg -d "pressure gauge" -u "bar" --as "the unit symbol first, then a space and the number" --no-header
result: bar 32
